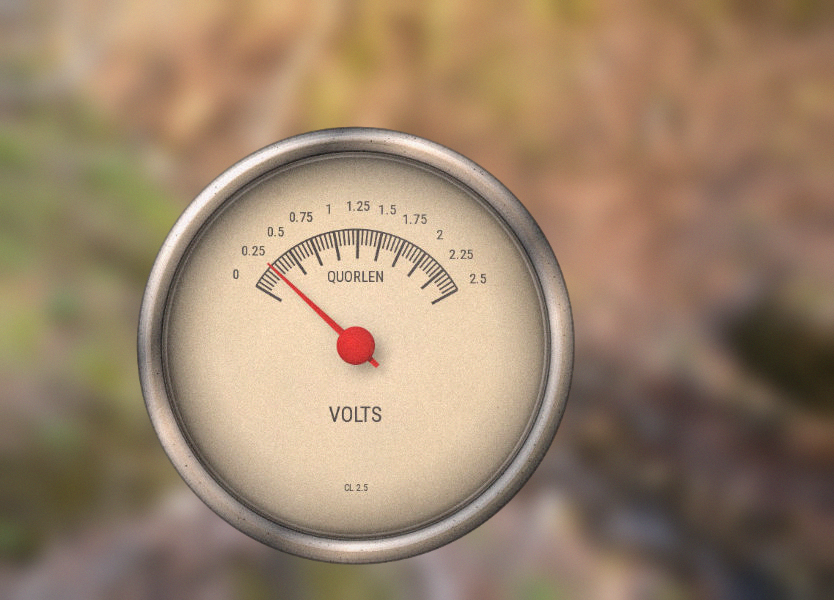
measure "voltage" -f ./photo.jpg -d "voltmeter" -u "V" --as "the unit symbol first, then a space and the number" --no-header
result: V 0.25
